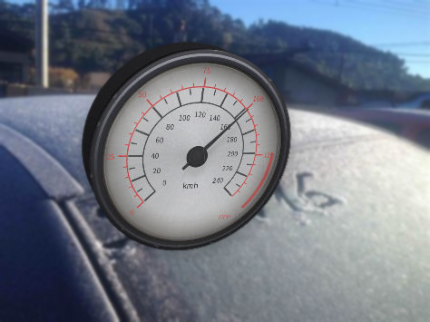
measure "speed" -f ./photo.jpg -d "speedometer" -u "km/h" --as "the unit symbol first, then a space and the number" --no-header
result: km/h 160
